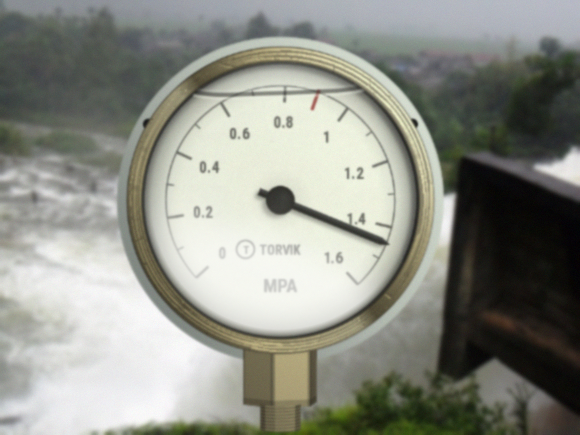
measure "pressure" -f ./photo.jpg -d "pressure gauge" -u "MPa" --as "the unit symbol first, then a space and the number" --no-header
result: MPa 1.45
